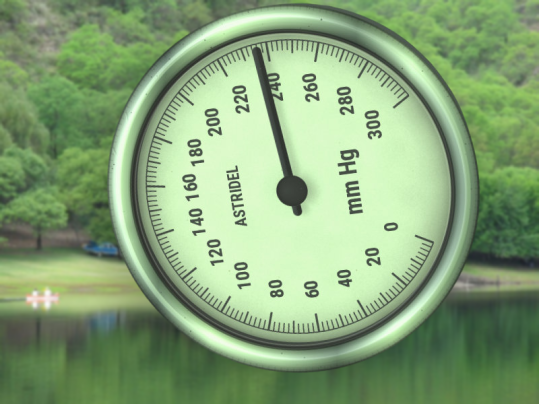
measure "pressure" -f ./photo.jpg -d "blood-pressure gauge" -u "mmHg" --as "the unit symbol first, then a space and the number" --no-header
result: mmHg 236
